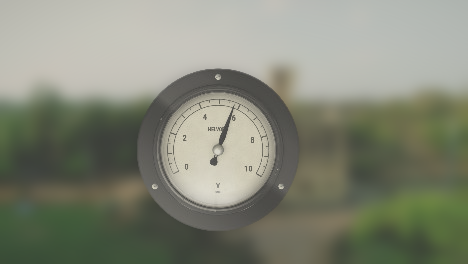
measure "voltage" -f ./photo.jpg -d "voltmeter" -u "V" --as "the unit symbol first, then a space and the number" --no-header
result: V 5.75
